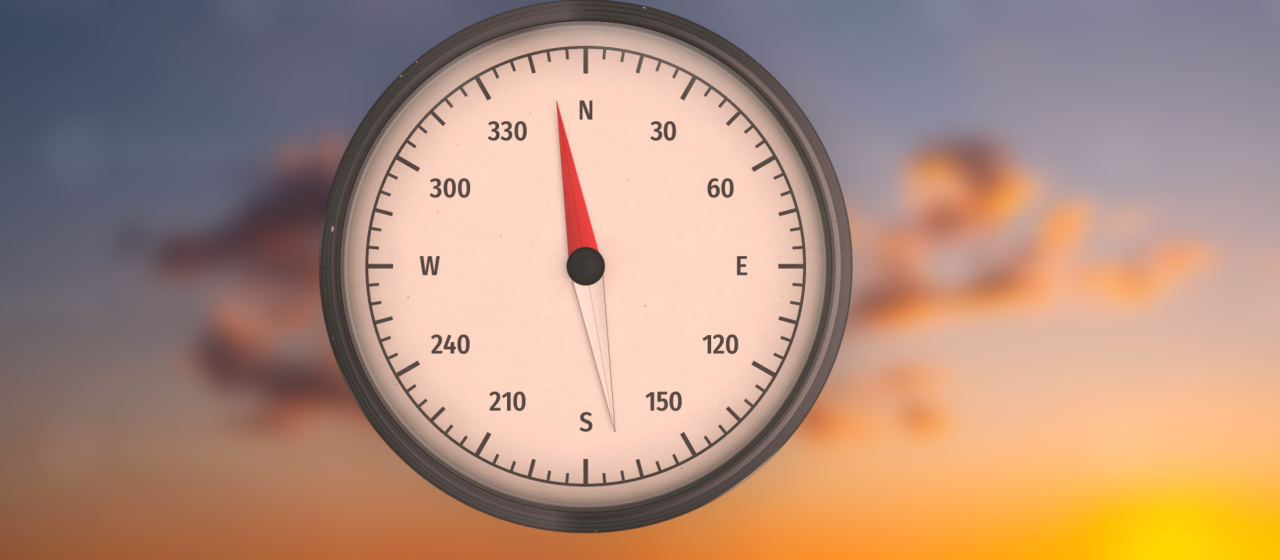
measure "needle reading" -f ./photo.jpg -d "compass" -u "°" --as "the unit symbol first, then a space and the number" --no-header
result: ° 350
